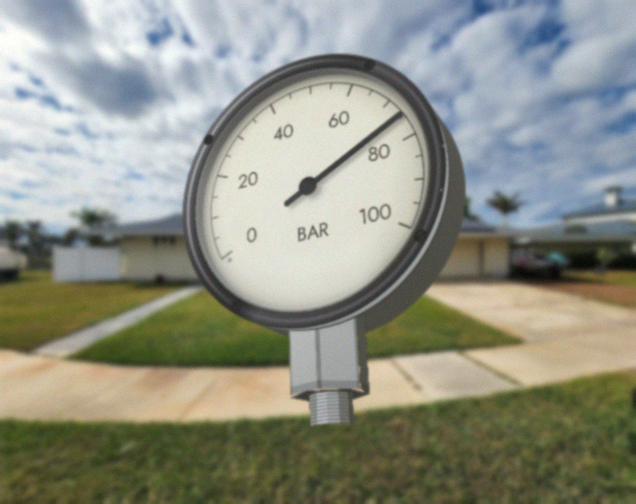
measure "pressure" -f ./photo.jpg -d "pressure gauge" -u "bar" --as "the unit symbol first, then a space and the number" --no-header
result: bar 75
